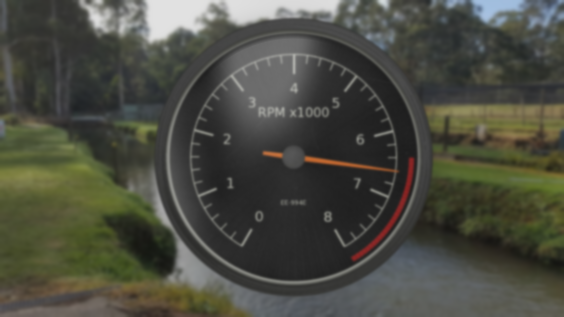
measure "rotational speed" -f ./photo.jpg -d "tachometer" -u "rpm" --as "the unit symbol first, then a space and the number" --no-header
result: rpm 6600
